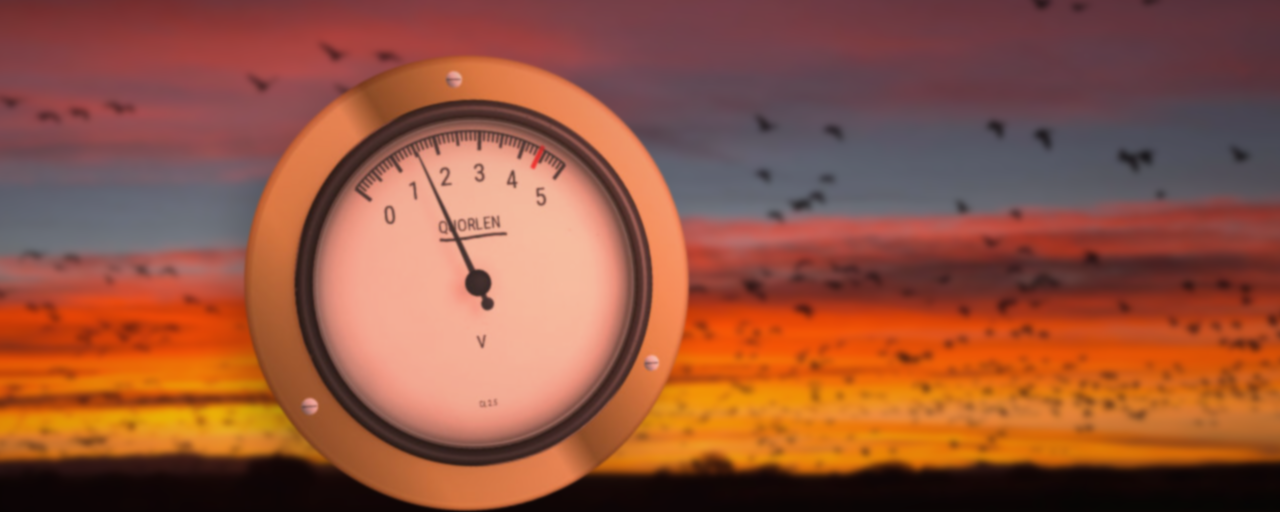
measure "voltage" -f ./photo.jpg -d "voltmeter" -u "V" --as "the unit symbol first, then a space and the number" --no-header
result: V 1.5
